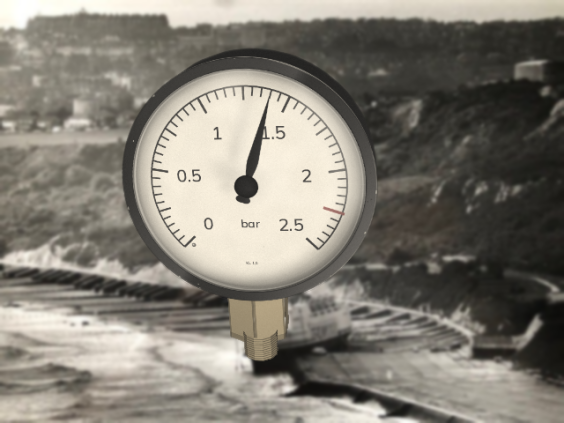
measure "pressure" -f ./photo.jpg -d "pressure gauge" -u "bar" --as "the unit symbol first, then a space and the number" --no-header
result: bar 1.4
